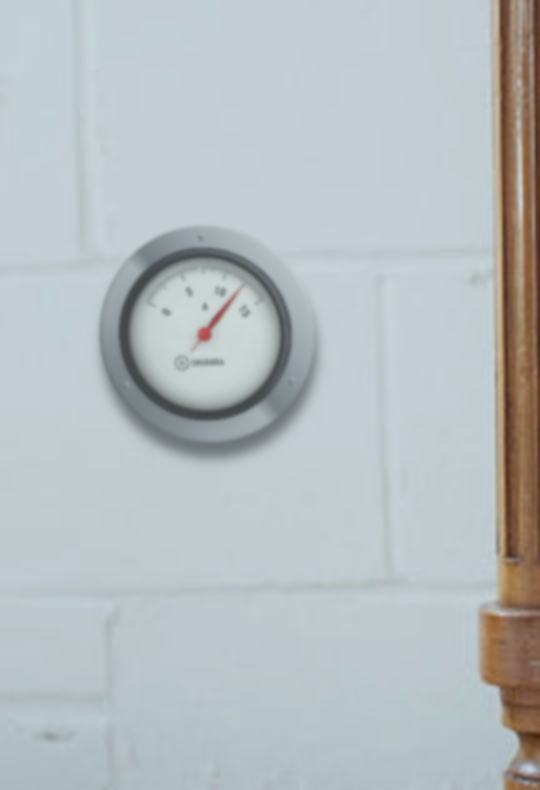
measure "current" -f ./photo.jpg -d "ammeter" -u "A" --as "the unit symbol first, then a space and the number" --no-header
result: A 12.5
